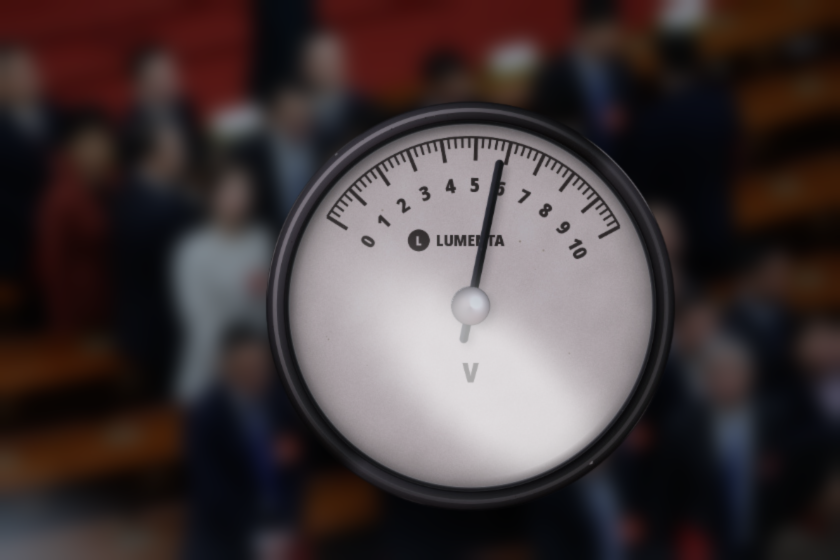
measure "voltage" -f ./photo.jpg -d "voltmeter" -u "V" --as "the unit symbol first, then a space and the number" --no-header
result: V 5.8
